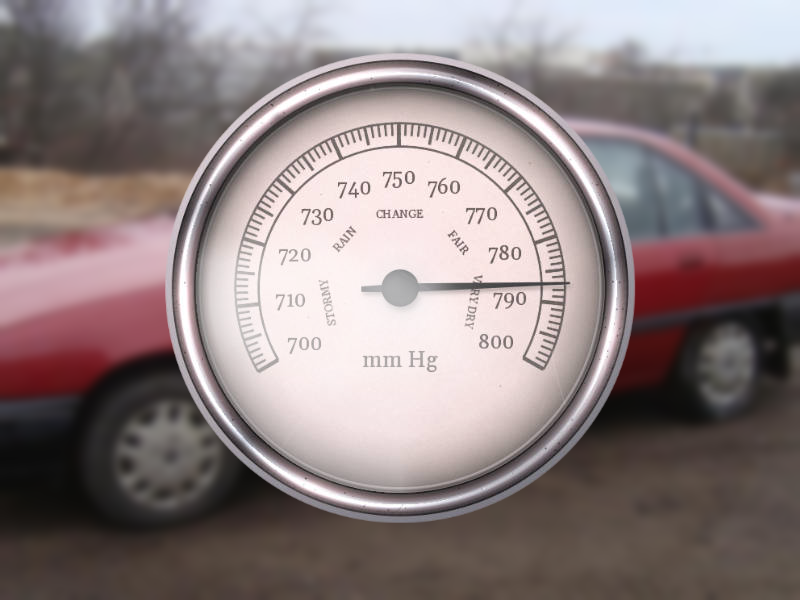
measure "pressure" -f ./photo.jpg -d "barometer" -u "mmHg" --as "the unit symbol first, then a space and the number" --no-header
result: mmHg 787
